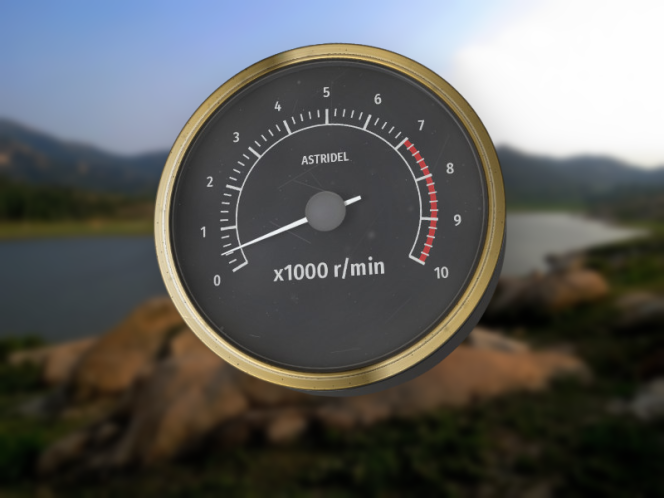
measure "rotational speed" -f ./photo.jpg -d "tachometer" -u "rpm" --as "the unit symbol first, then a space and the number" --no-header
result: rpm 400
